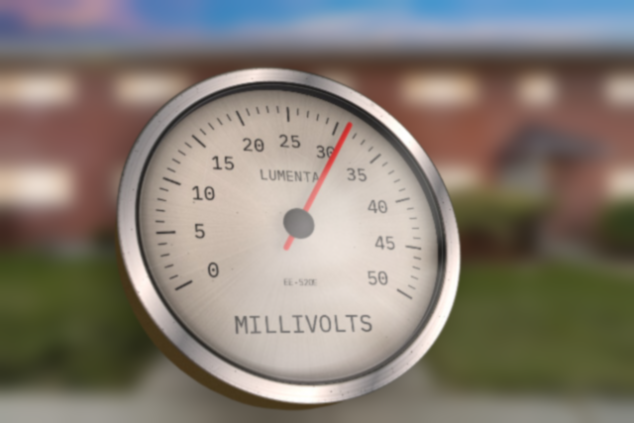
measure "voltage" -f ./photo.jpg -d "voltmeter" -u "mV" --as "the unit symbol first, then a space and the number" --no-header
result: mV 31
